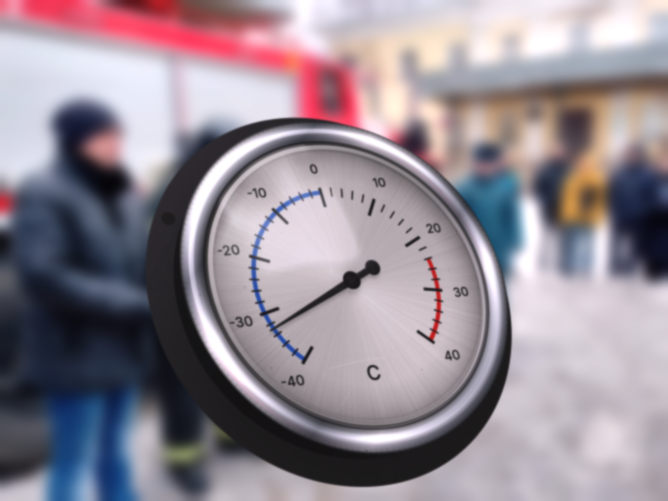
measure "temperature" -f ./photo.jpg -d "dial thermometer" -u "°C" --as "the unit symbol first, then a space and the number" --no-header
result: °C -33
